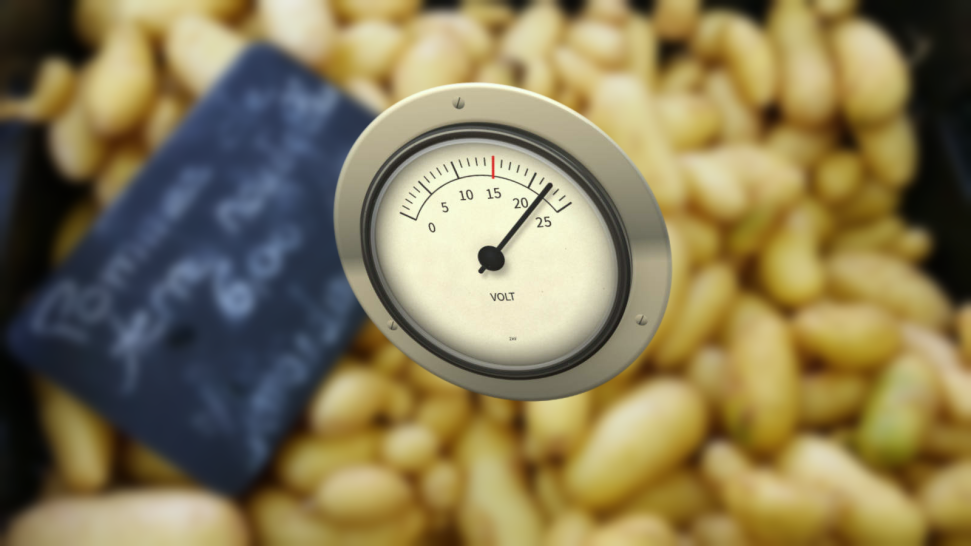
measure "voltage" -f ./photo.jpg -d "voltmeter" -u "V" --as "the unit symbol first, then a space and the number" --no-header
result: V 22
